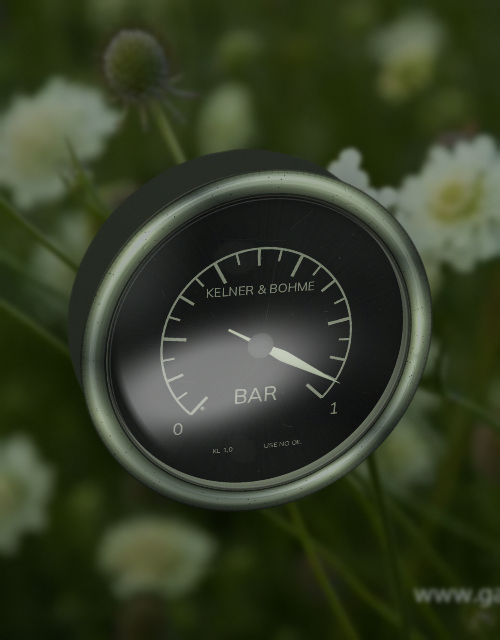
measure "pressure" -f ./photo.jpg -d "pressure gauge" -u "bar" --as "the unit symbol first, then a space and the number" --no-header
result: bar 0.95
